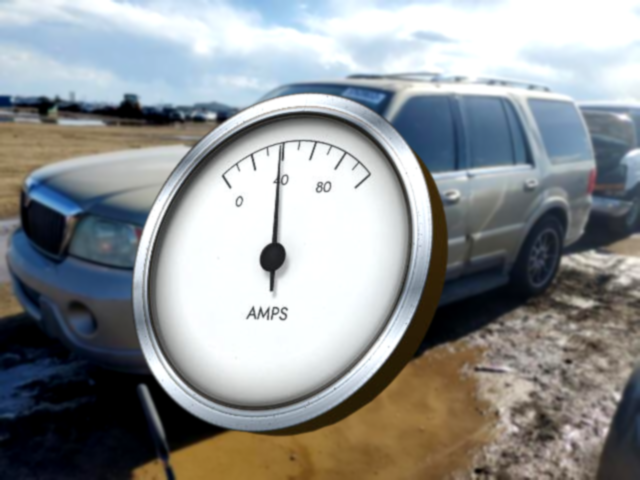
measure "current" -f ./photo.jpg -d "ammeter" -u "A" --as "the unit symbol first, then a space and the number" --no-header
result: A 40
